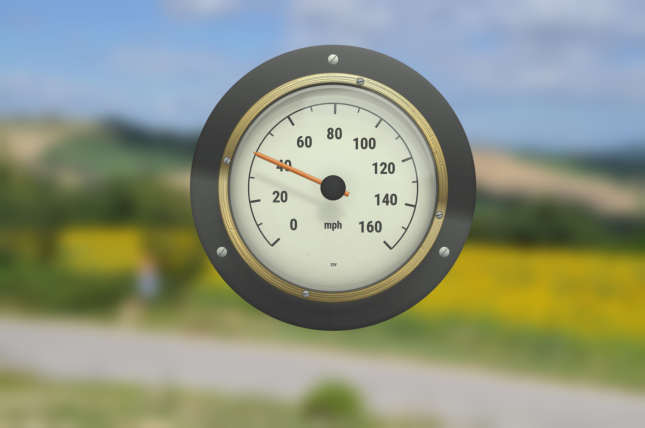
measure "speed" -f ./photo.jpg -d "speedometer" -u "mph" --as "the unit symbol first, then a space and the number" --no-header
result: mph 40
